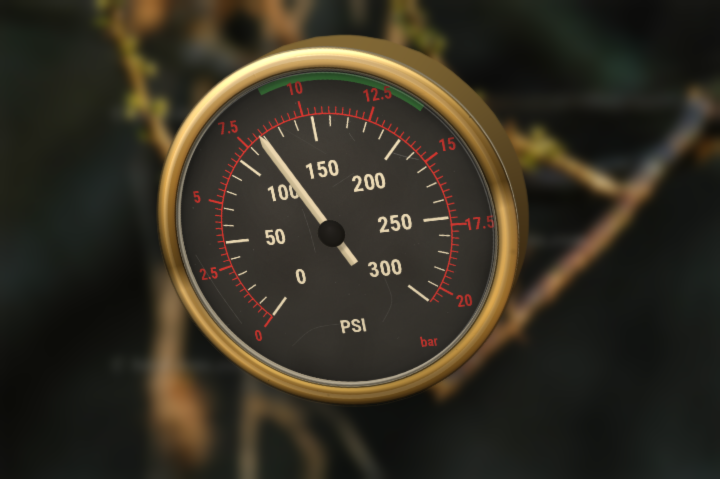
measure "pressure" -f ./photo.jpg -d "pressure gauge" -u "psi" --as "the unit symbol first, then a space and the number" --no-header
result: psi 120
